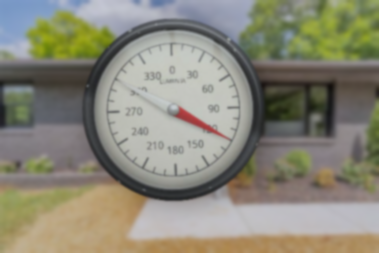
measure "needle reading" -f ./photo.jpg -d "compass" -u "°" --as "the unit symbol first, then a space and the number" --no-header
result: ° 120
